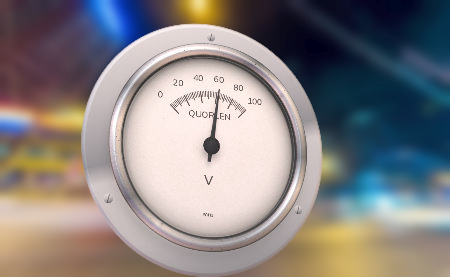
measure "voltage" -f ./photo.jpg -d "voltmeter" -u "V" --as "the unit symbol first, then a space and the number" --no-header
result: V 60
